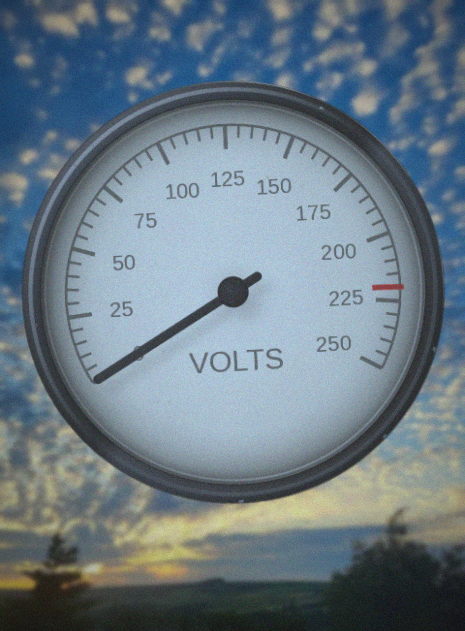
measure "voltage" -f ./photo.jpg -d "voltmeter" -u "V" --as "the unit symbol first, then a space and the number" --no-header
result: V 0
